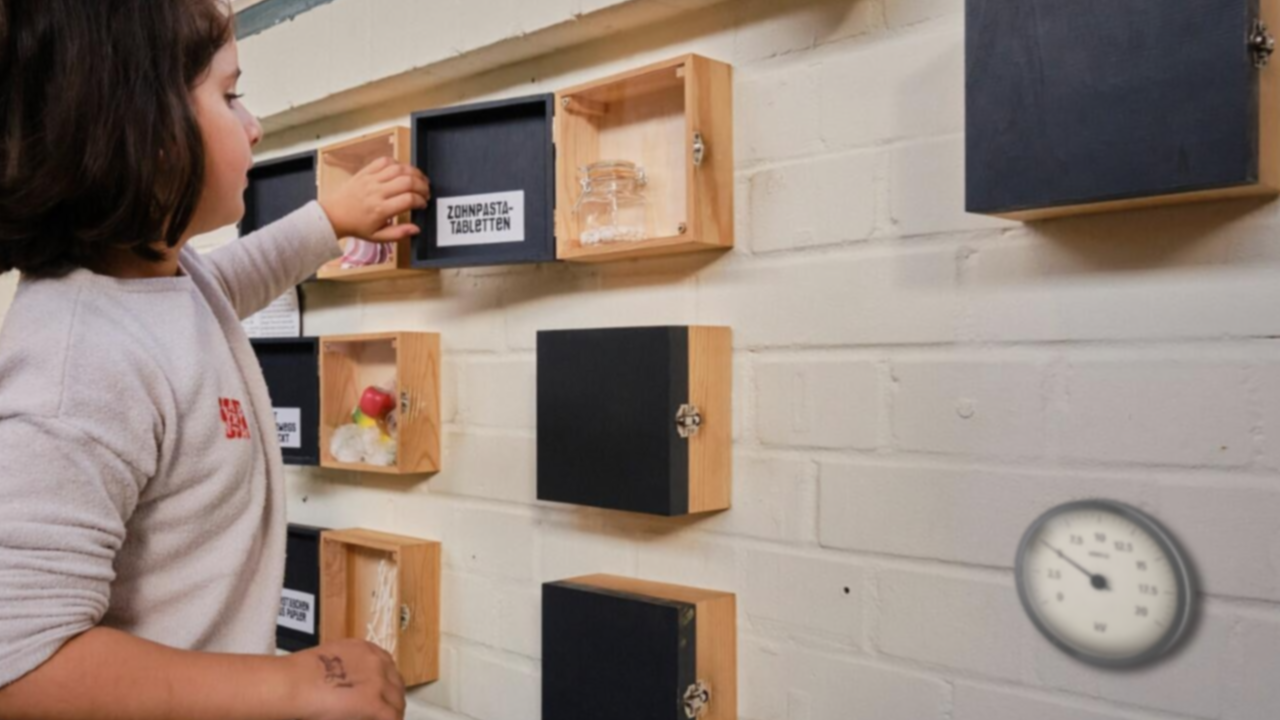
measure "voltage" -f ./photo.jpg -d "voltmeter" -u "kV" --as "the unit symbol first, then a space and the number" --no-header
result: kV 5
